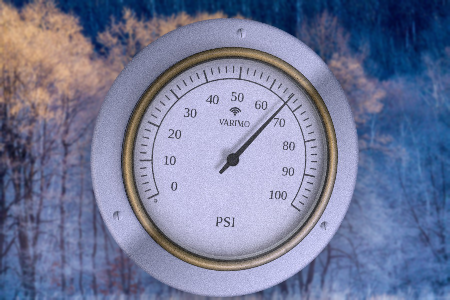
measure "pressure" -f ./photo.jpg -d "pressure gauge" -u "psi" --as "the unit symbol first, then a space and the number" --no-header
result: psi 66
